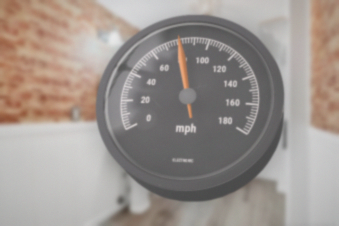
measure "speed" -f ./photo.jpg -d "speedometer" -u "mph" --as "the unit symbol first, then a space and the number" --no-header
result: mph 80
